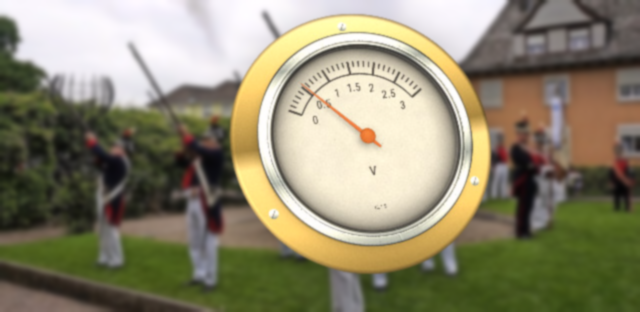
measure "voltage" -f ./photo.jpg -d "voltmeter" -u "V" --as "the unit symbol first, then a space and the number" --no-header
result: V 0.5
